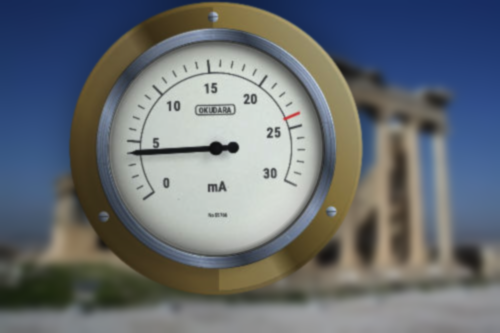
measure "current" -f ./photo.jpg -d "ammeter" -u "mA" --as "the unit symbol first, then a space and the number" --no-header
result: mA 4
